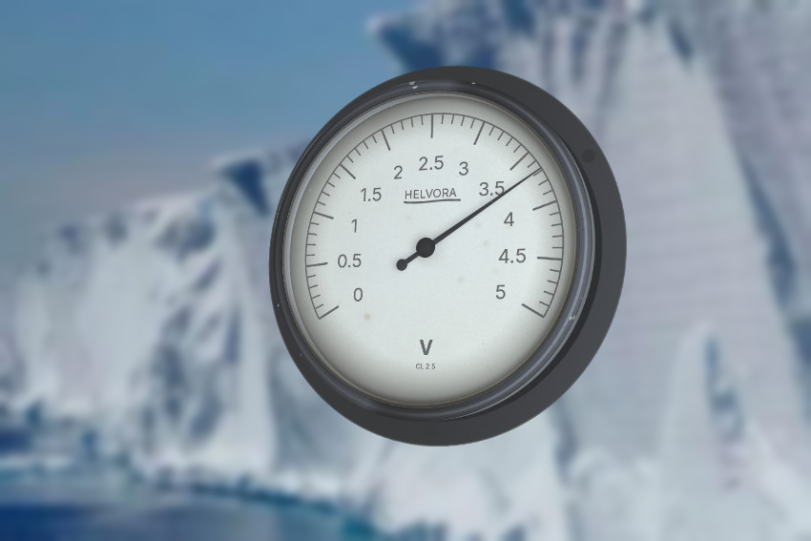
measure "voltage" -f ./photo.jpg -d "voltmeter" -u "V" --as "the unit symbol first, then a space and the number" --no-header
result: V 3.7
